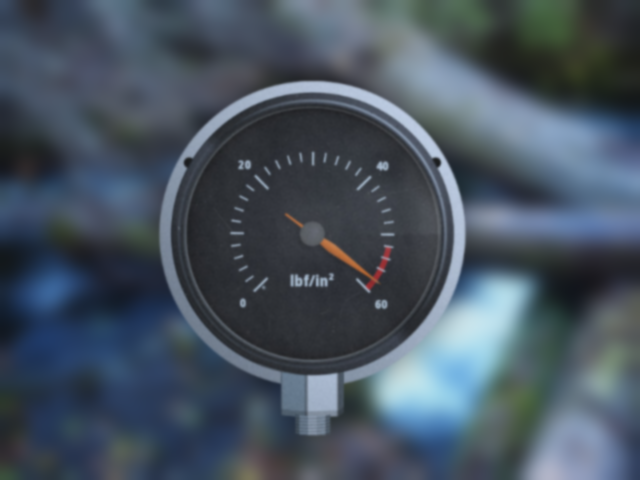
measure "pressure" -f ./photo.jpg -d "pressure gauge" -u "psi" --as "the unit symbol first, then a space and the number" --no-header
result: psi 58
